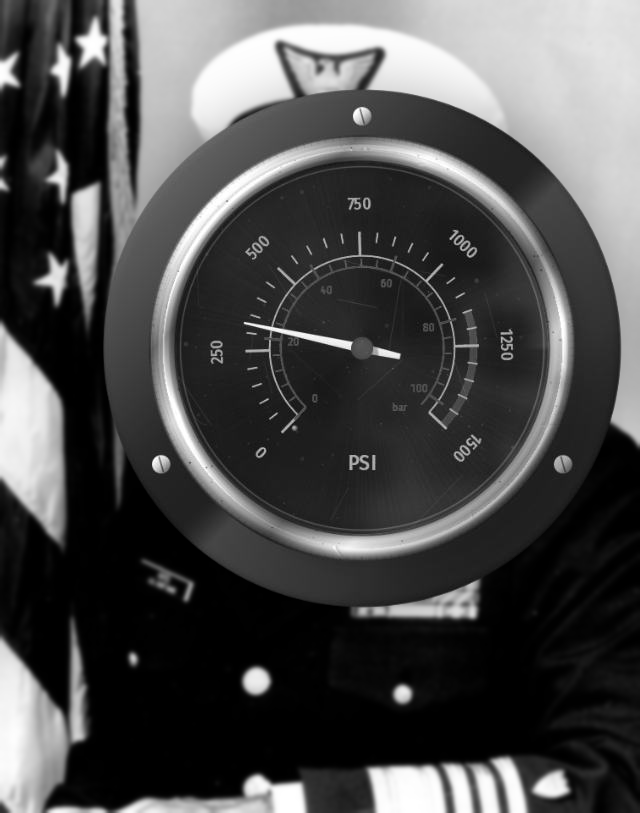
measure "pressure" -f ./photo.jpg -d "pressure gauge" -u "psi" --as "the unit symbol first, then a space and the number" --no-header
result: psi 325
